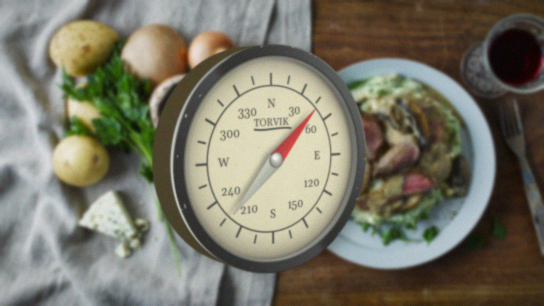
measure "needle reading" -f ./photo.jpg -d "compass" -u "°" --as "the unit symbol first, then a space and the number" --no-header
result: ° 45
